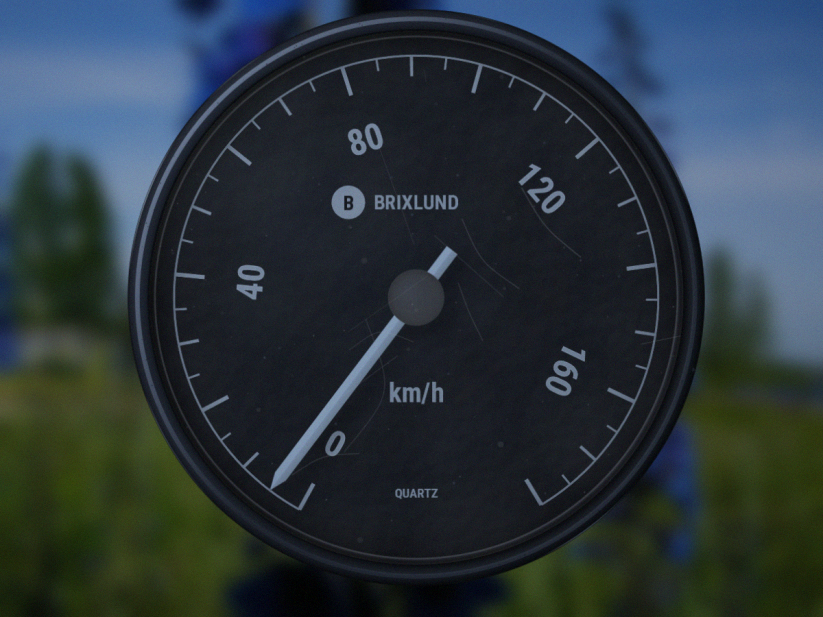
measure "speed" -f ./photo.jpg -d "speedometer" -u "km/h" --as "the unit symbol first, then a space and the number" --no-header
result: km/h 5
